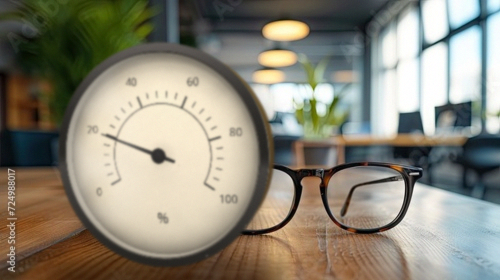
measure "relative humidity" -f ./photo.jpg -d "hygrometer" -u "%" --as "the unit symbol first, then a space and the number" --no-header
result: % 20
